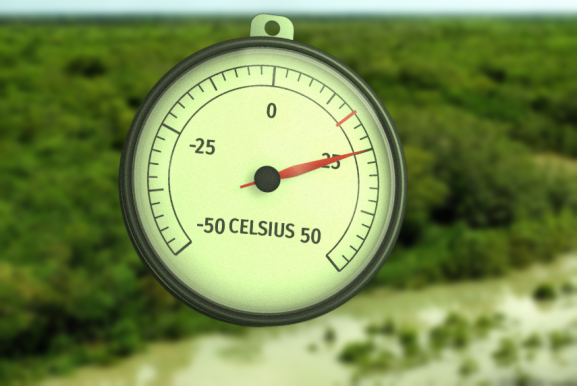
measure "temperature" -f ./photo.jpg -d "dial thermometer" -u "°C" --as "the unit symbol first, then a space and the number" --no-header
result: °C 25
